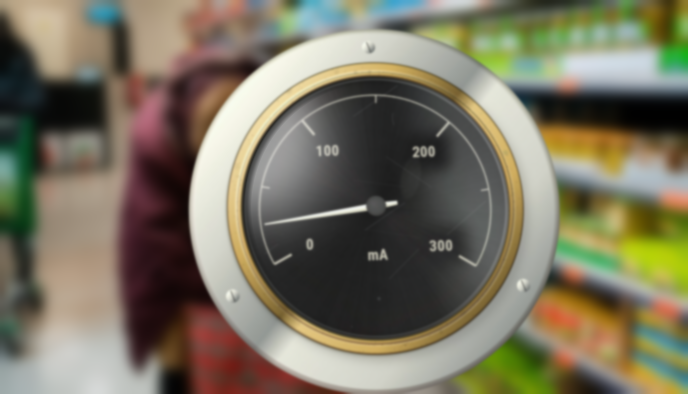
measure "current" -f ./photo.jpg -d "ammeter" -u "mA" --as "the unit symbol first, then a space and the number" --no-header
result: mA 25
